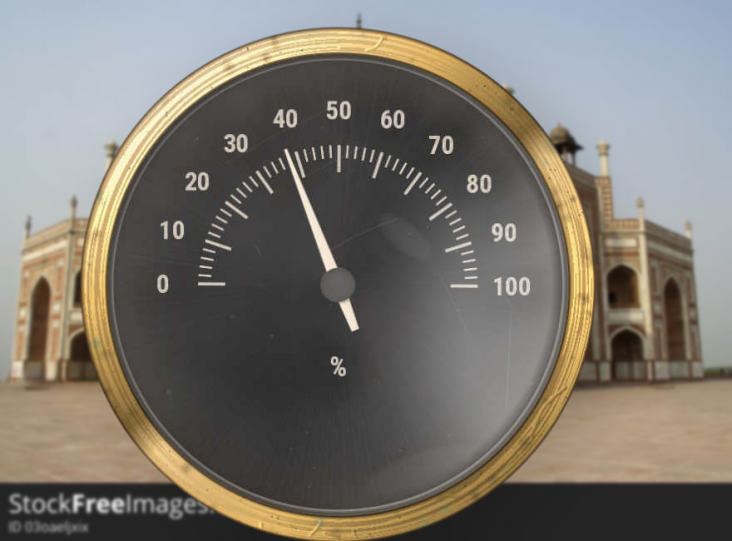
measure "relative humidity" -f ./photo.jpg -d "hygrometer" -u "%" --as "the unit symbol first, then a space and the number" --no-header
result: % 38
